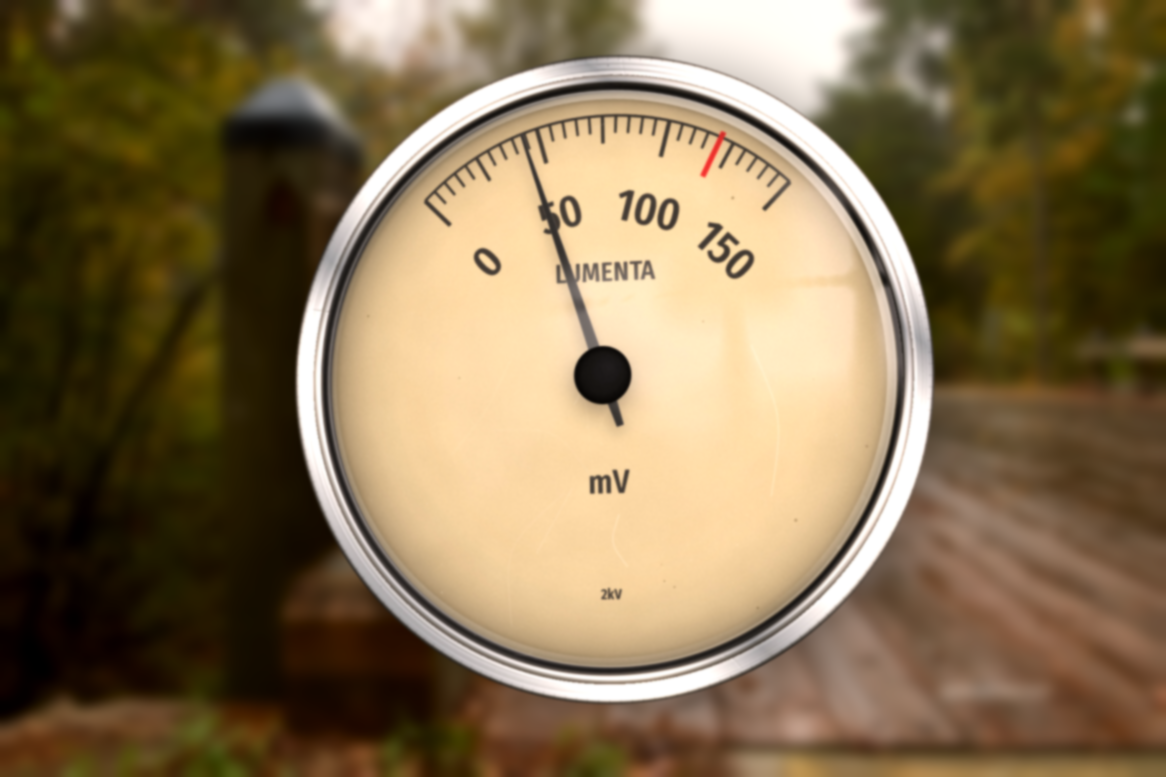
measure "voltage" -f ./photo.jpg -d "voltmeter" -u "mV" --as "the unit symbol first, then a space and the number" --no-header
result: mV 45
